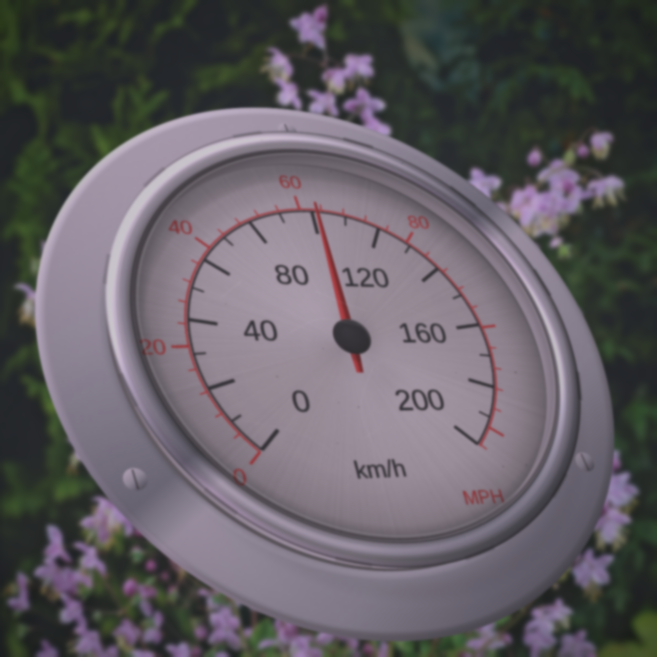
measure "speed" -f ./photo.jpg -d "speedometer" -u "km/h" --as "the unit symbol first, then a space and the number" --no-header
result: km/h 100
